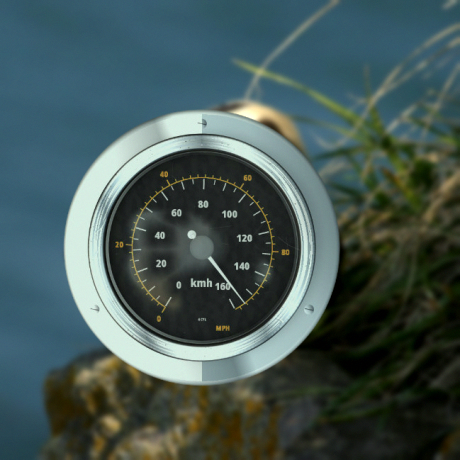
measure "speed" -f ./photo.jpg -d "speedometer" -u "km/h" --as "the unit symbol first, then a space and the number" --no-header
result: km/h 155
